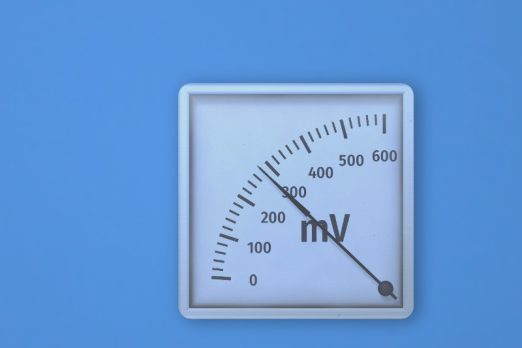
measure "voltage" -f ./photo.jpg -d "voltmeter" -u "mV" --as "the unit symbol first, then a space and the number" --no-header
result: mV 280
